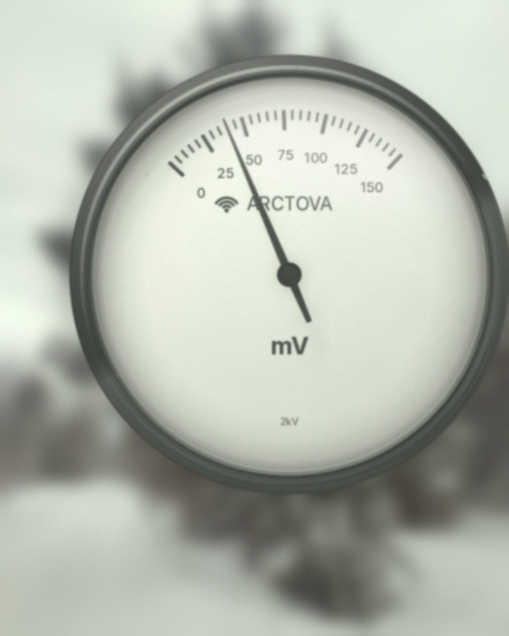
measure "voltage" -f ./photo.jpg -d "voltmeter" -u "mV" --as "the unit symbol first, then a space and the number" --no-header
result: mV 40
